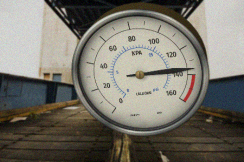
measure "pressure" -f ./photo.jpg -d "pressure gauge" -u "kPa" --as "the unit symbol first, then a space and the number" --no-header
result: kPa 135
